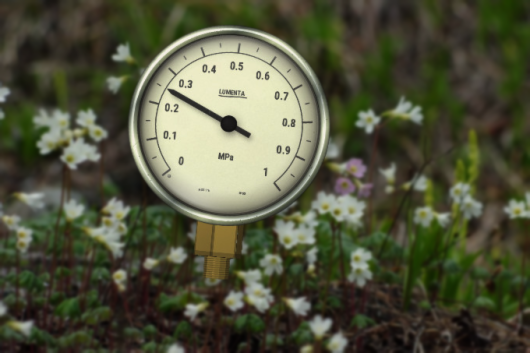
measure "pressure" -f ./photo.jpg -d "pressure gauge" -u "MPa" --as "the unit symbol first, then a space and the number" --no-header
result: MPa 0.25
